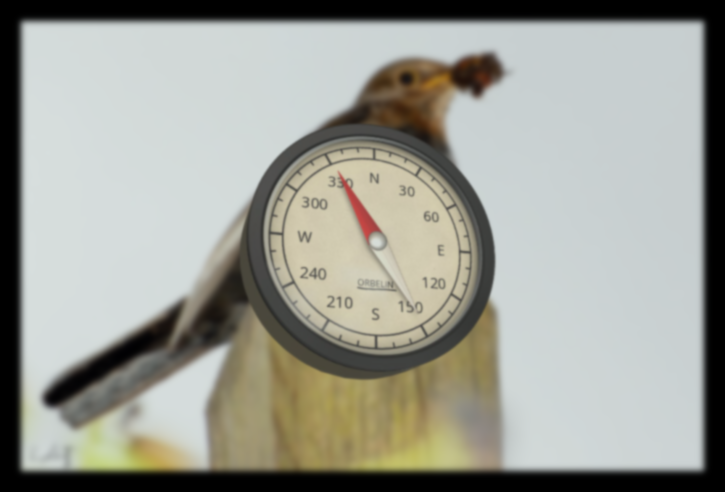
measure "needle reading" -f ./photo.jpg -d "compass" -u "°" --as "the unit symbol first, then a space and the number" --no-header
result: ° 330
